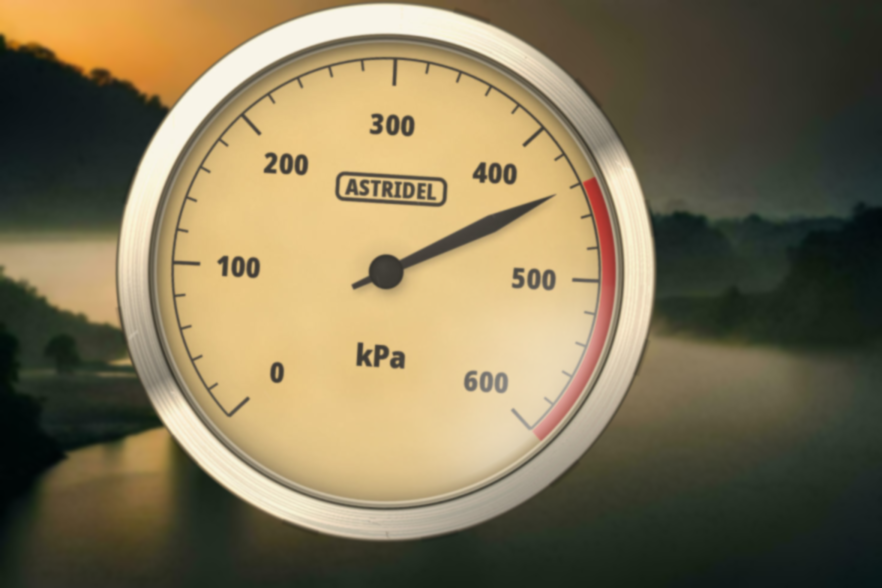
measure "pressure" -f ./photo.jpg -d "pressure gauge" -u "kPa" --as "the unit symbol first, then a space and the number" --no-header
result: kPa 440
